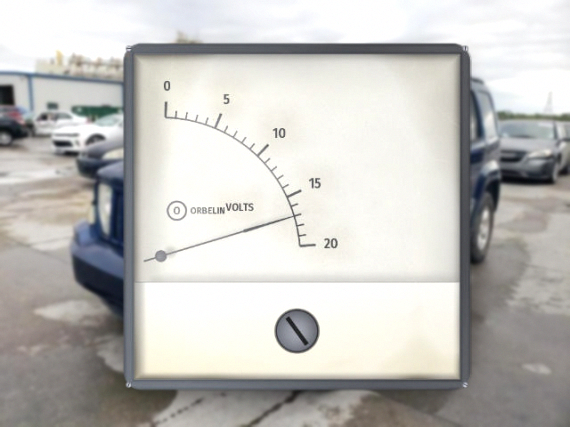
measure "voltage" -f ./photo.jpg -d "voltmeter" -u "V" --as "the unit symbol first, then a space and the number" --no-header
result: V 17
